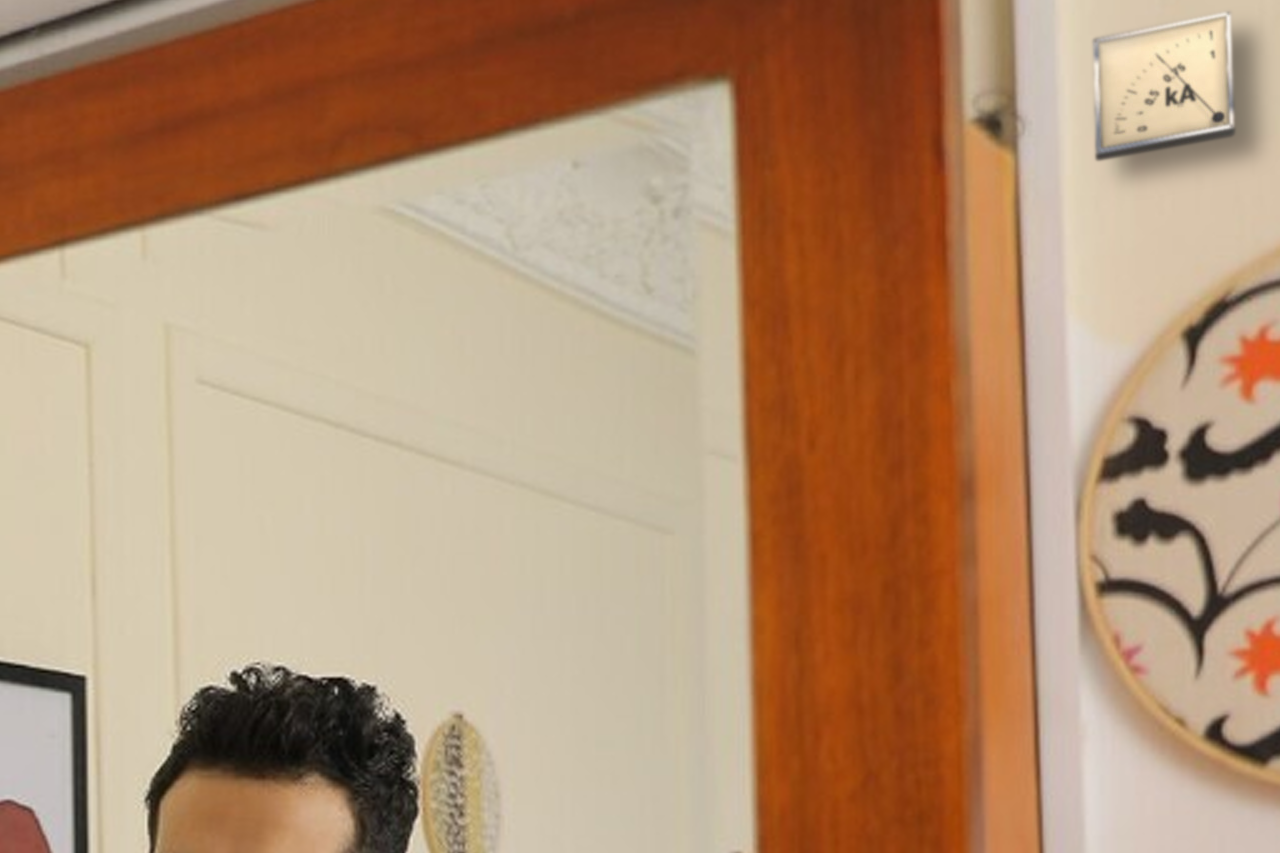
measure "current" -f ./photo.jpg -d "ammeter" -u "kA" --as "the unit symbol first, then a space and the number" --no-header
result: kA 0.75
